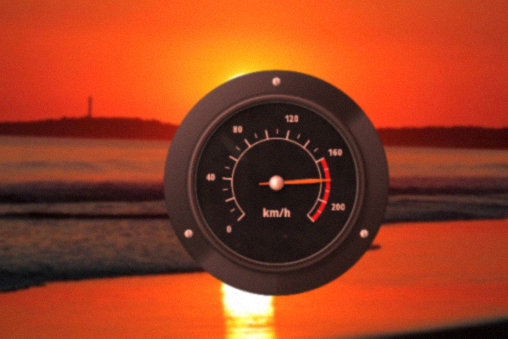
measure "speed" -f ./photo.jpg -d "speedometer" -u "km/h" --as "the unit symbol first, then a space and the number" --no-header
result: km/h 180
